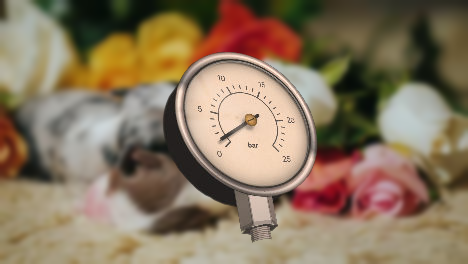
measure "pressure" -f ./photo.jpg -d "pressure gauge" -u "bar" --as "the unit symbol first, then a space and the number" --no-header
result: bar 1
